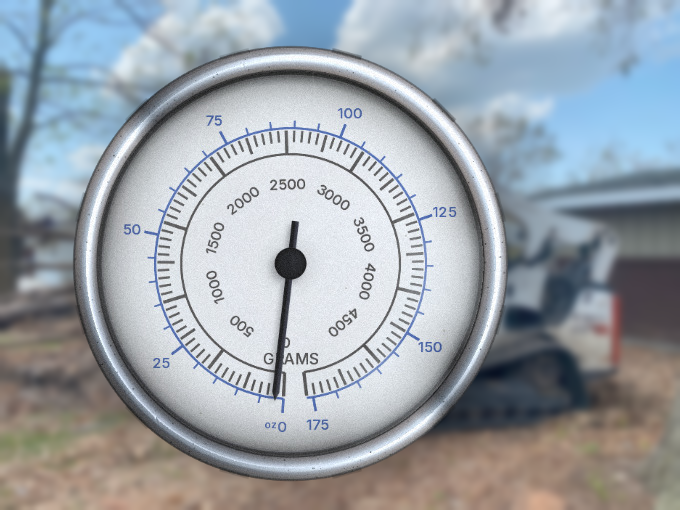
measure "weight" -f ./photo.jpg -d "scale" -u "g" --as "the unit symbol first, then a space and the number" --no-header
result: g 50
